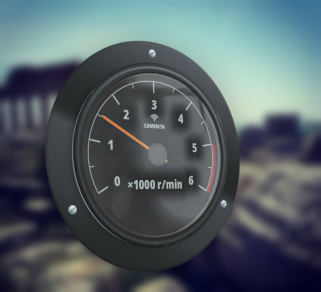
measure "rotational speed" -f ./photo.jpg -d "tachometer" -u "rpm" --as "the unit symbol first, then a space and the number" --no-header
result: rpm 1500
